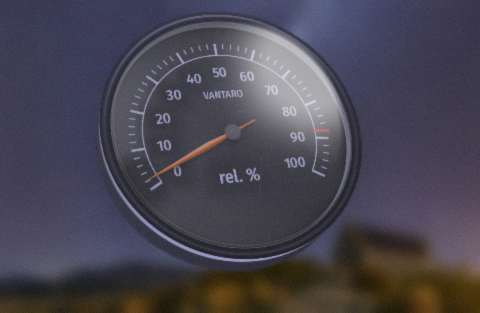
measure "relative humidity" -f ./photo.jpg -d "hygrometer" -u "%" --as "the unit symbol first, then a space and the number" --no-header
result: % 2
